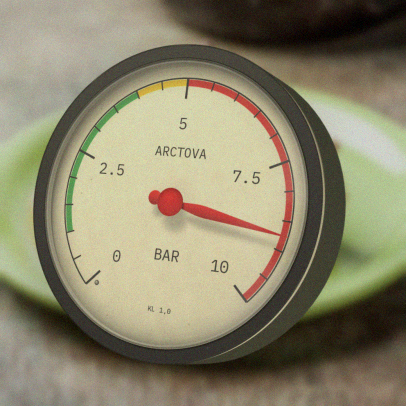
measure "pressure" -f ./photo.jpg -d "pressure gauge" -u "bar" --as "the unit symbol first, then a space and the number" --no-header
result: bar 8.75
